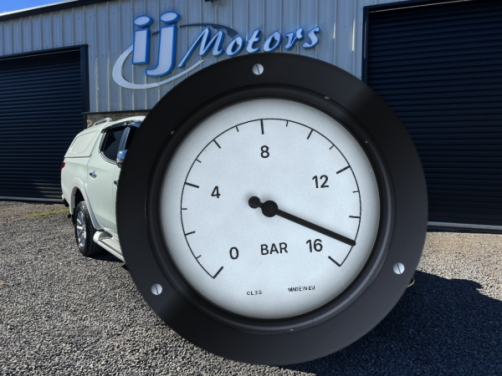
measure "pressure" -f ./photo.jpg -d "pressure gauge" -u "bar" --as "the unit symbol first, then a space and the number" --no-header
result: bar 15
